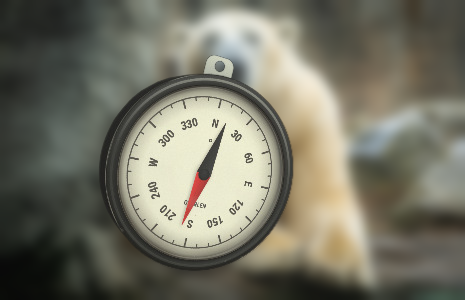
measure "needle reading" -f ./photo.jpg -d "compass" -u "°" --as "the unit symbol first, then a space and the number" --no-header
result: ° 190
